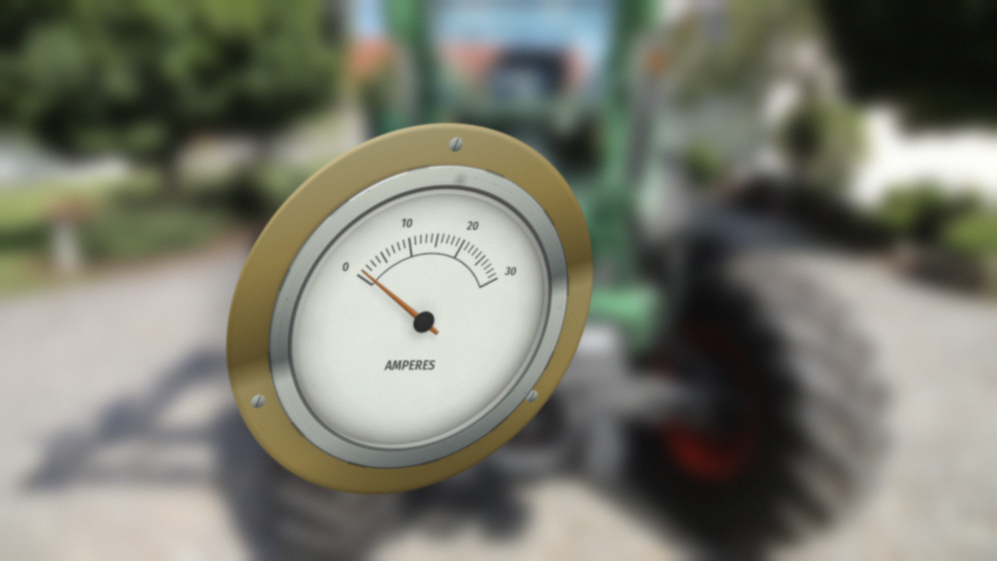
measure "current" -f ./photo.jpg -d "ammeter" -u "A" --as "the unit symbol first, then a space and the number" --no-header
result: A 1
